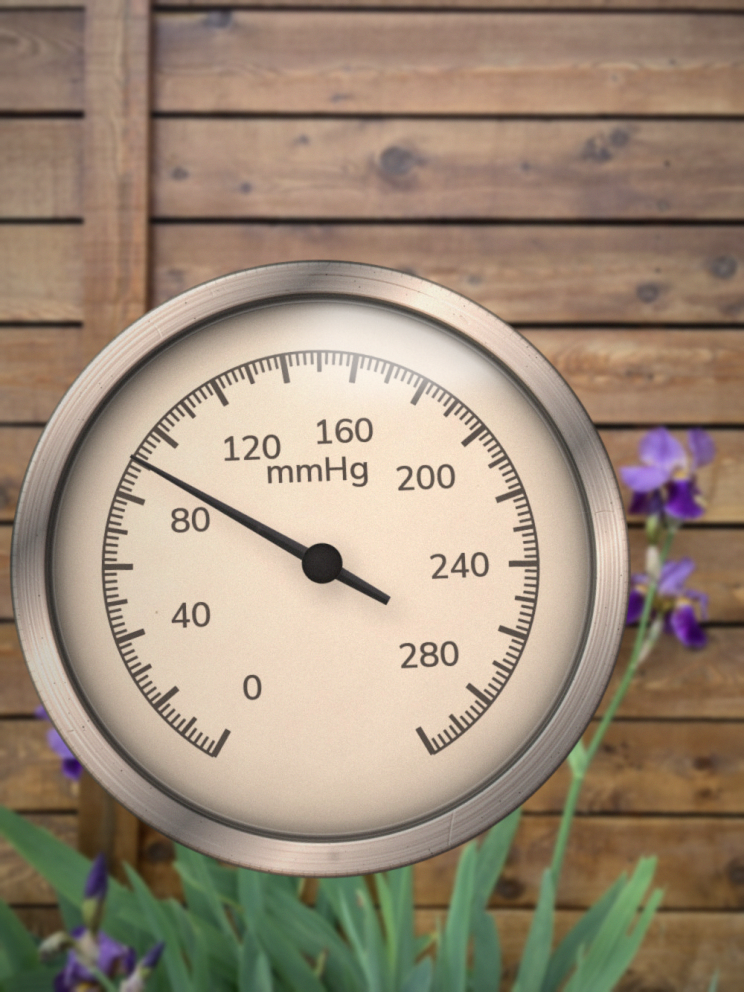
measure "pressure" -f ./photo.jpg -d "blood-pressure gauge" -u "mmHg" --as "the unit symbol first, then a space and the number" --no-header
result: mmHg 90
